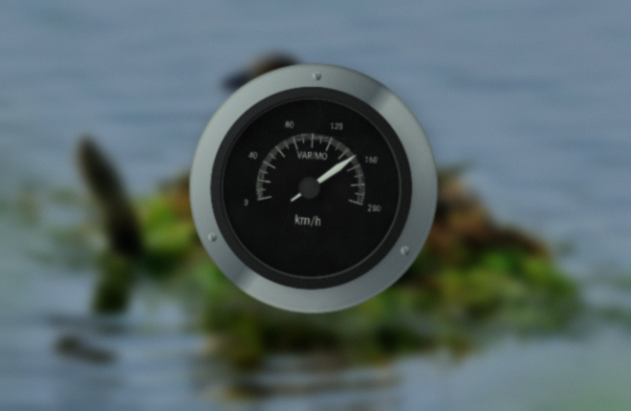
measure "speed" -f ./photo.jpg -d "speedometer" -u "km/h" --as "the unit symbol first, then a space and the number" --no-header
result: km/h 150
